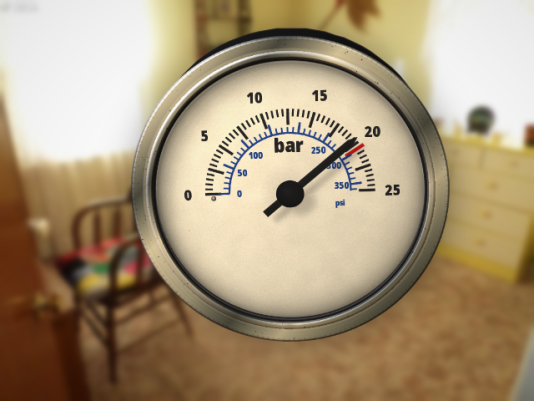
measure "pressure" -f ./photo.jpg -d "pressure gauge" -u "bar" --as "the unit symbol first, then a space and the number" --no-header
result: bar 19.5
